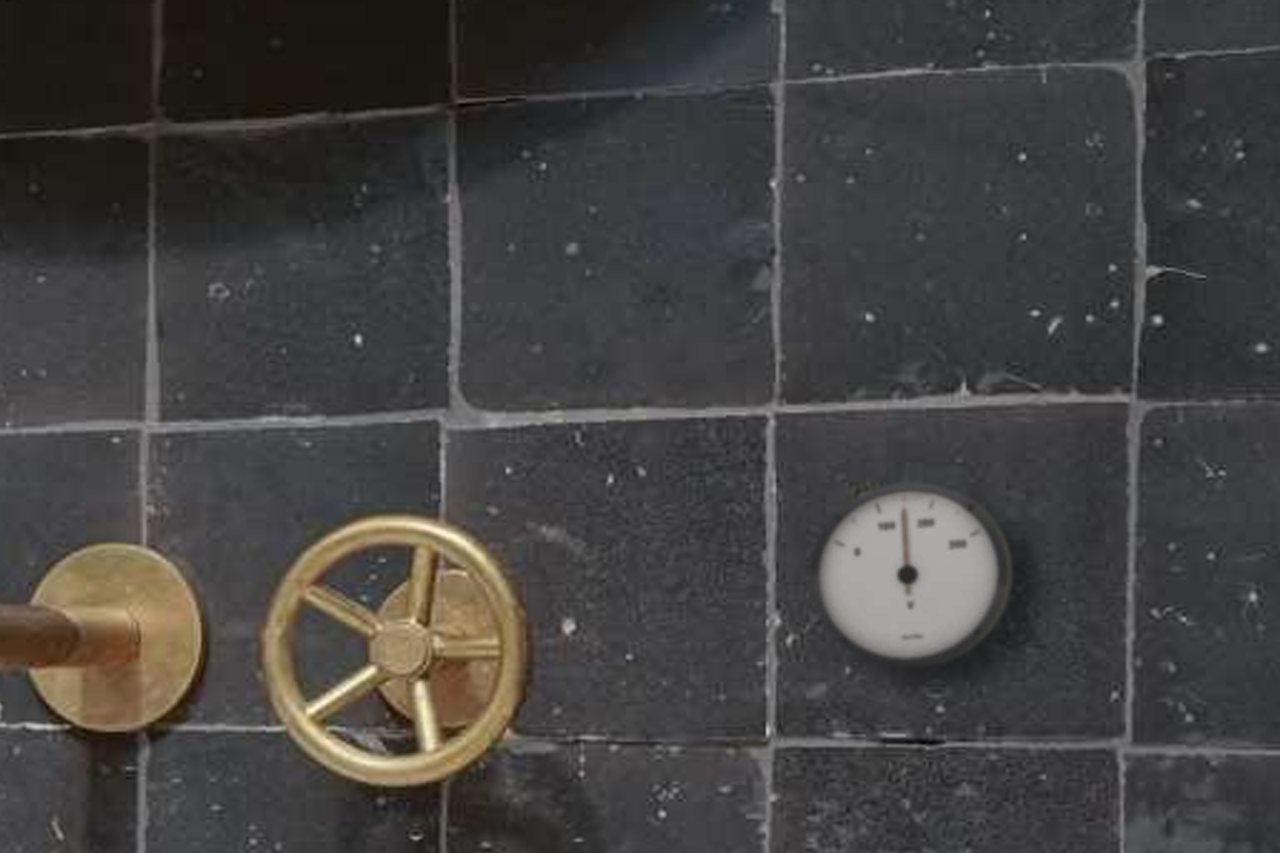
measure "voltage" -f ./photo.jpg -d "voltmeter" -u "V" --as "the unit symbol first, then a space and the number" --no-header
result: V 150
